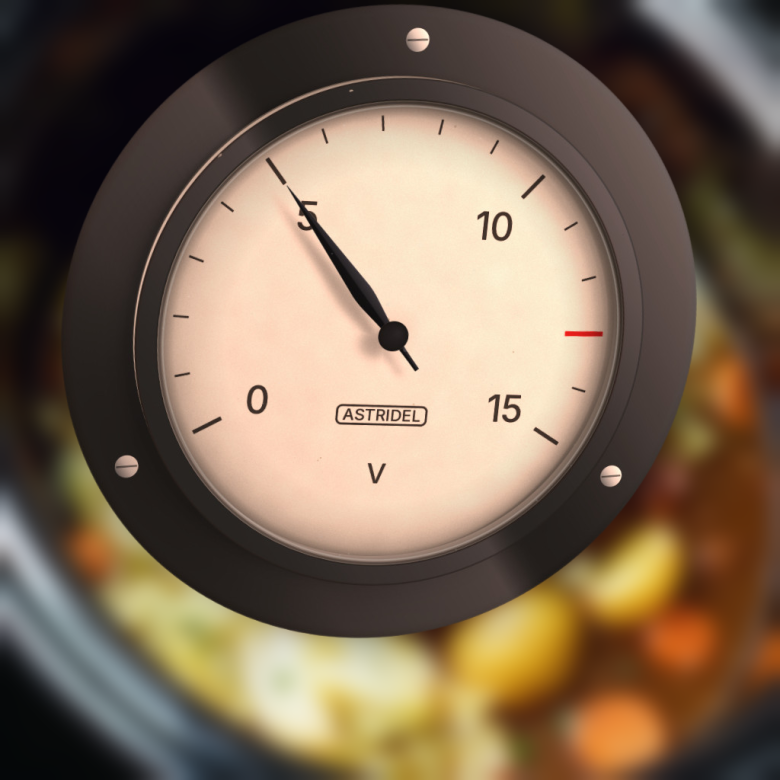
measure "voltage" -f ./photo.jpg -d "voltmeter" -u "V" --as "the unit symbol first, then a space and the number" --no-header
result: V 5
